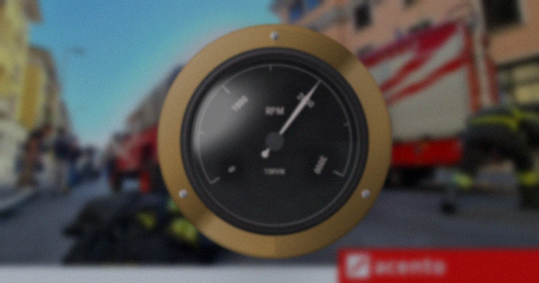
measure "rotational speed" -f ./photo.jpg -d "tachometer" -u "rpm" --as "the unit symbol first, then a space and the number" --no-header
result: rpm 2000
